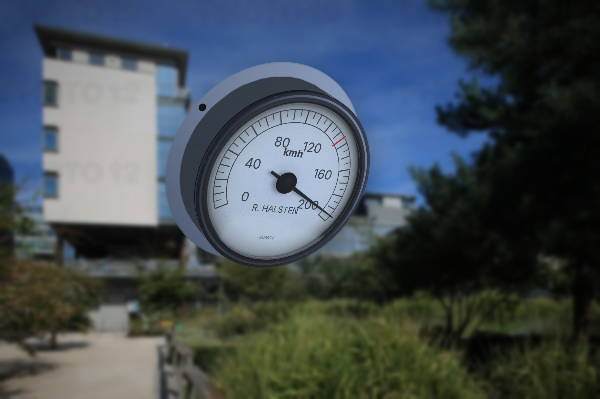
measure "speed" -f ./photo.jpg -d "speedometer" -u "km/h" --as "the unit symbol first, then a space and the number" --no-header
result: km/h 195
